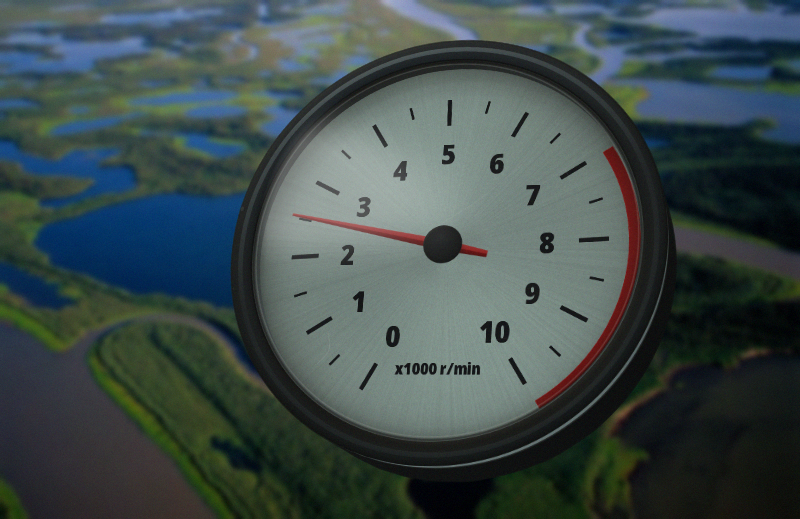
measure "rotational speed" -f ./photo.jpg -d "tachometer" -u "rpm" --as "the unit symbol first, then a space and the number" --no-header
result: rpm 2500
